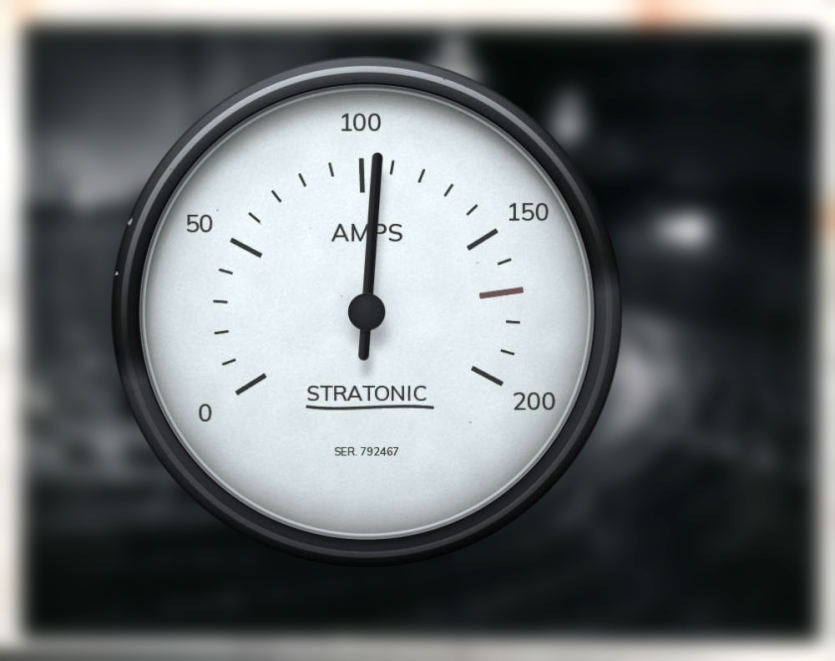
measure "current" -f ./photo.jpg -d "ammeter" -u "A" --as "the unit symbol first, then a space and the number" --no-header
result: A 105
